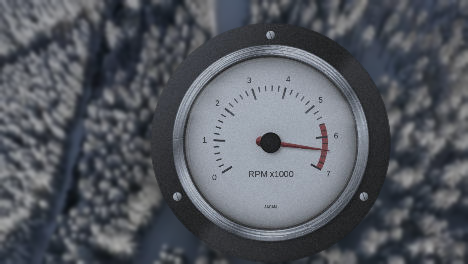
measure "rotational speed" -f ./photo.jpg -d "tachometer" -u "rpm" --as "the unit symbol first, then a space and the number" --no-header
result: rpm 6400
